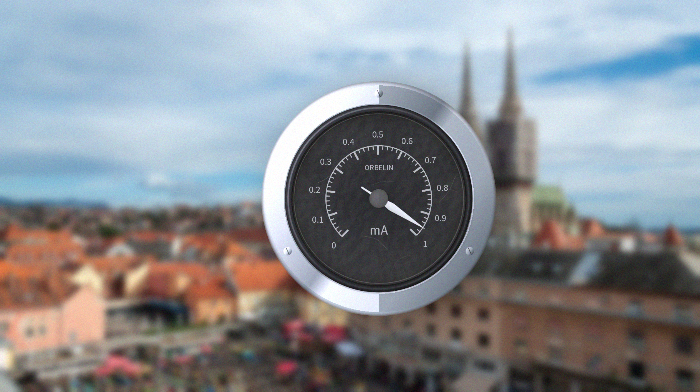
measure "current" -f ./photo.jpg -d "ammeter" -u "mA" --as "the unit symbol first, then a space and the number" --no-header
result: mA 0.96
